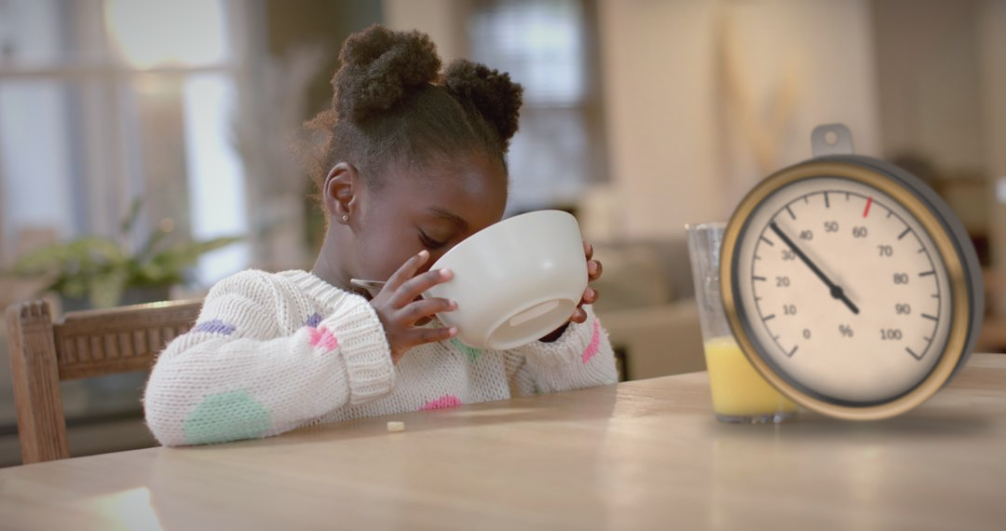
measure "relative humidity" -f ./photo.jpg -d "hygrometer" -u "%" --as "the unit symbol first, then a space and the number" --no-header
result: % 35
